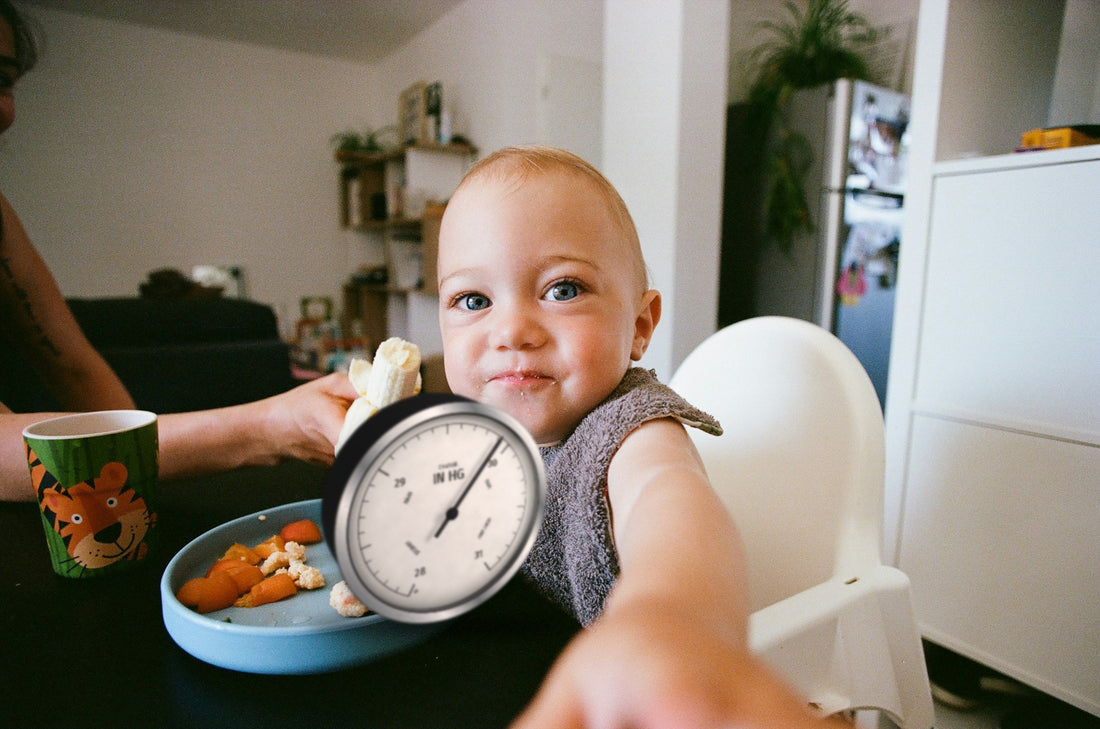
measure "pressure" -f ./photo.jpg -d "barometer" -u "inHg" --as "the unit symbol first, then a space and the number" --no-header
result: inHg 29.9
